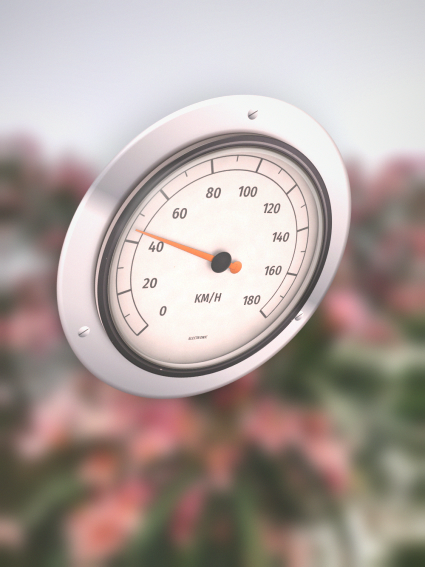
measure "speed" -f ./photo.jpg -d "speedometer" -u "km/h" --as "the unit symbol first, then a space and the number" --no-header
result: km/h 45
